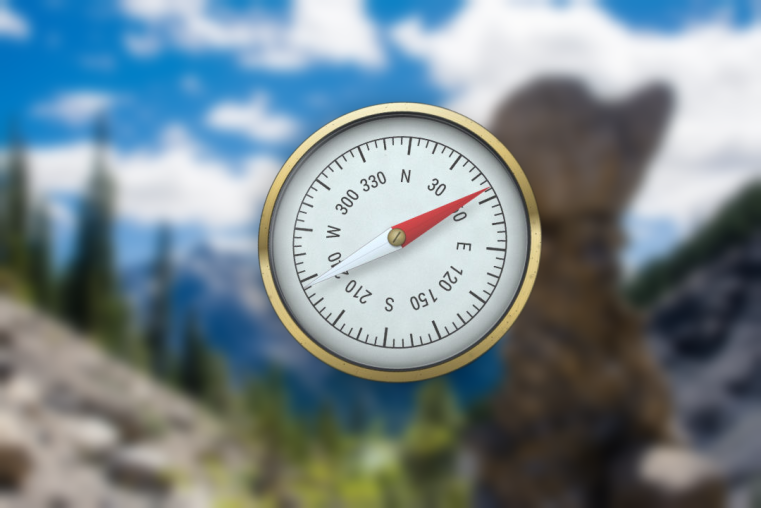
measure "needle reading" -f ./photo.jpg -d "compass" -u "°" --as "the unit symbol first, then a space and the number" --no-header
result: ° 55
